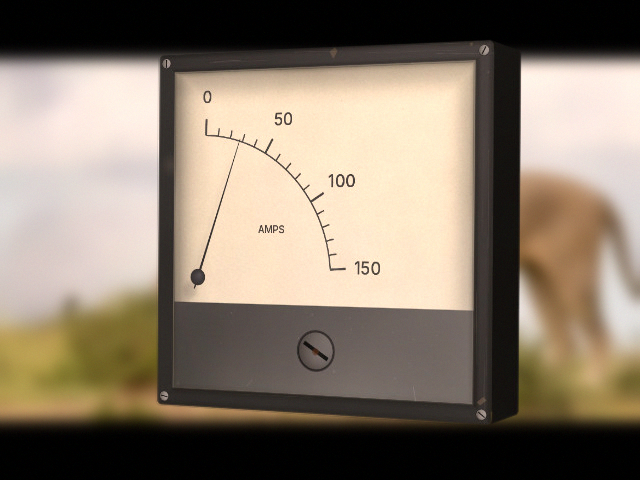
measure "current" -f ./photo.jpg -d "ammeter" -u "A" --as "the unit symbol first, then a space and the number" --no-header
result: A 30
